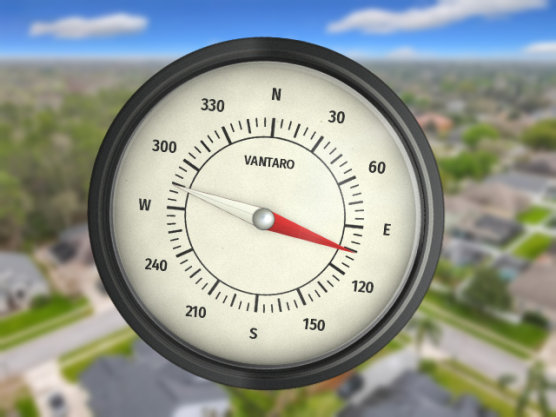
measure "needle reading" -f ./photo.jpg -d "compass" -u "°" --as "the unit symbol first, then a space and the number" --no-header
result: ° 105
